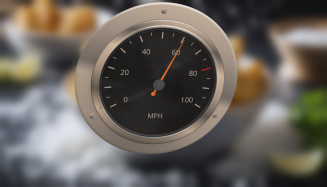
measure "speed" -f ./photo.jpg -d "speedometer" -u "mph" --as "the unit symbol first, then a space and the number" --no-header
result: mph 60
